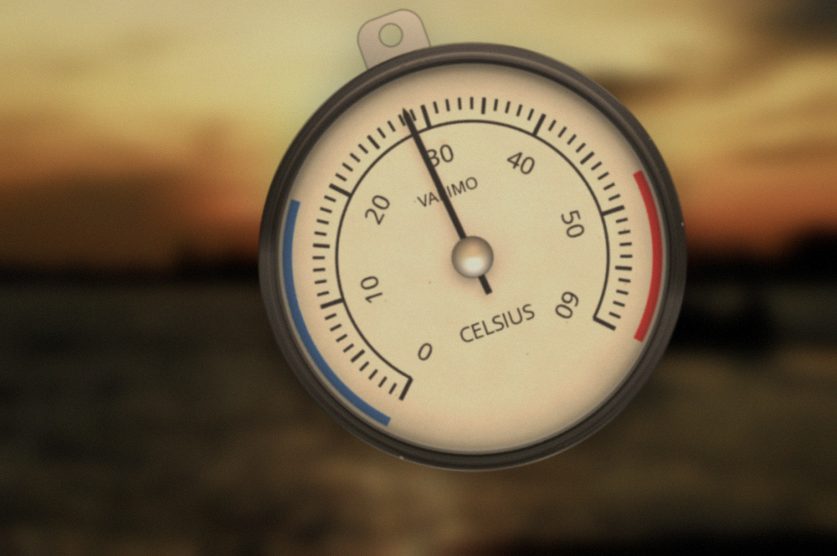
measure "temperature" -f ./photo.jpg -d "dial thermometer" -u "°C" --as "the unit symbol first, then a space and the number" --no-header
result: °C 28.5
